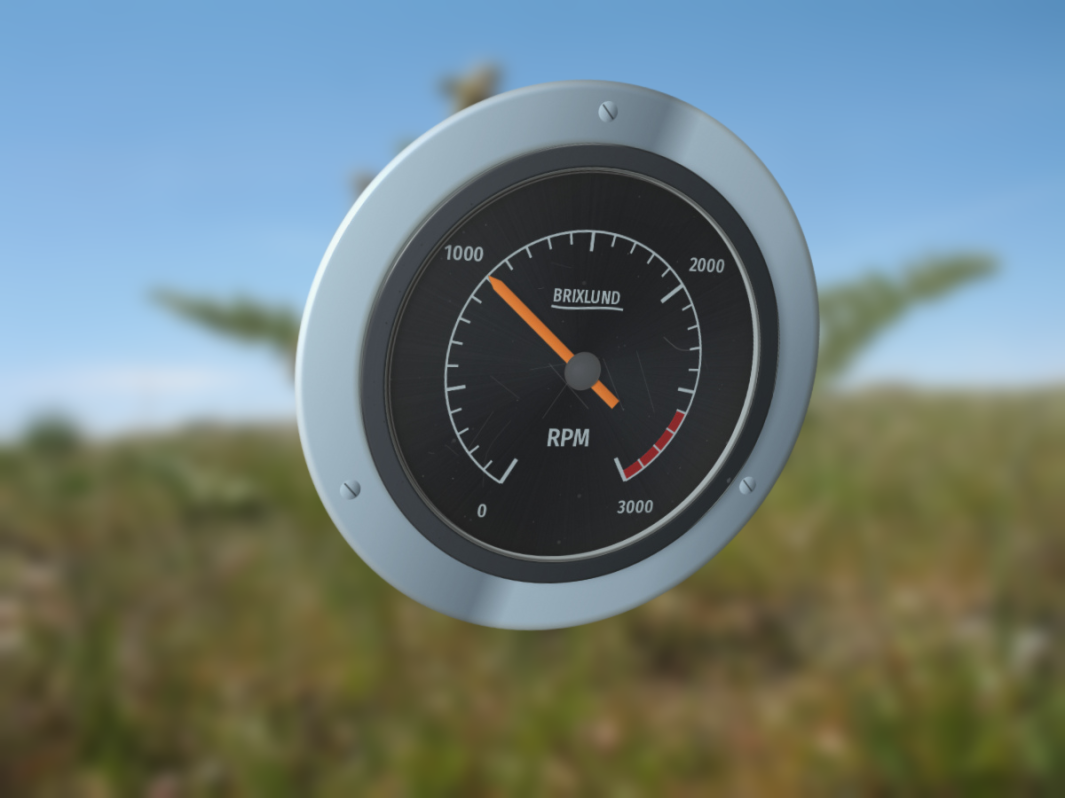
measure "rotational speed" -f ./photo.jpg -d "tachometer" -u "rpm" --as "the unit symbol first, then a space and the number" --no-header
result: rpm 1000
